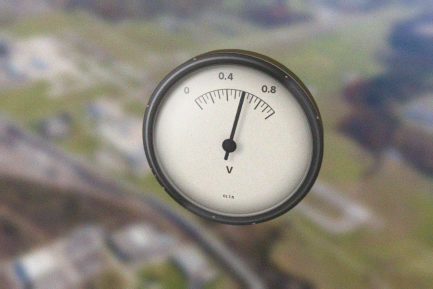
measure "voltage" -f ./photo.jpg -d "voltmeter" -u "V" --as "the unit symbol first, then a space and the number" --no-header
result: V 0.6
